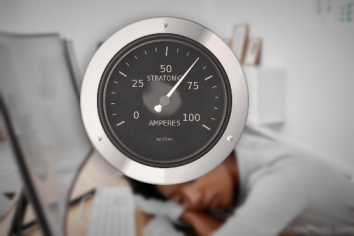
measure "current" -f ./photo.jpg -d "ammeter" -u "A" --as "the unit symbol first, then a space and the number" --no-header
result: A 65
